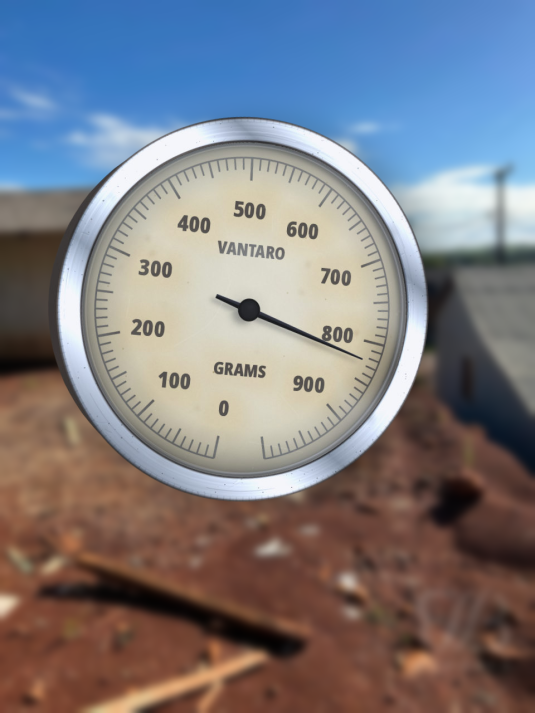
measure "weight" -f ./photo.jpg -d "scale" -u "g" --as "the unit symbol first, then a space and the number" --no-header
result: g 825
